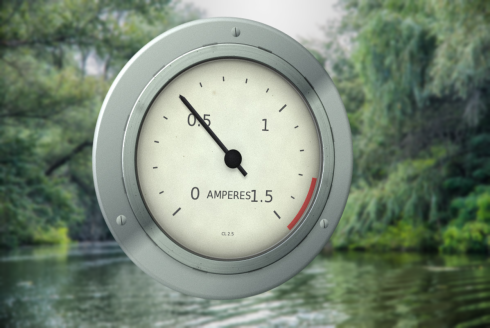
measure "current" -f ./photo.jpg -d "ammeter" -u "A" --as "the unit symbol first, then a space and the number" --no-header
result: A 0.5
